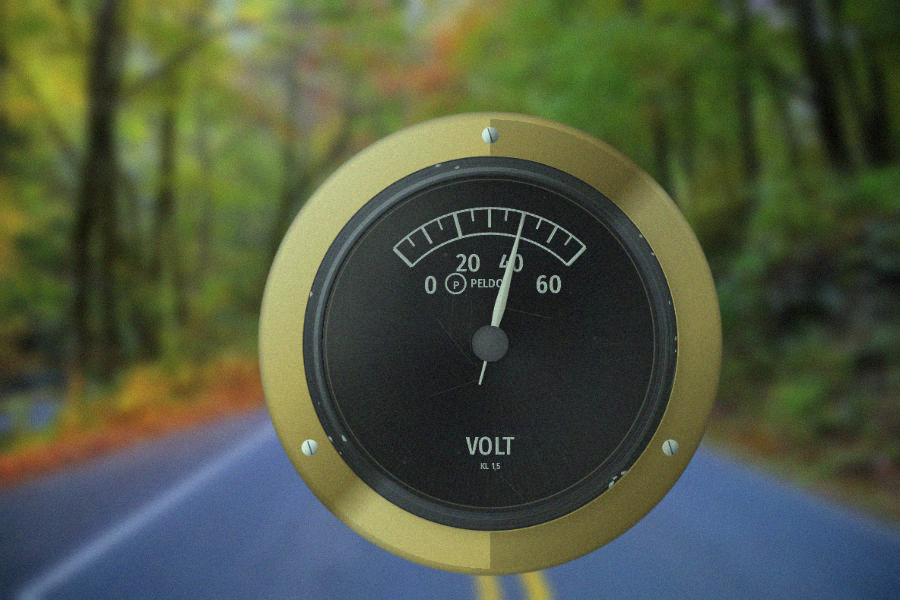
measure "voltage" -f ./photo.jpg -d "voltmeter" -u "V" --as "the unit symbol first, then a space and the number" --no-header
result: V 40
